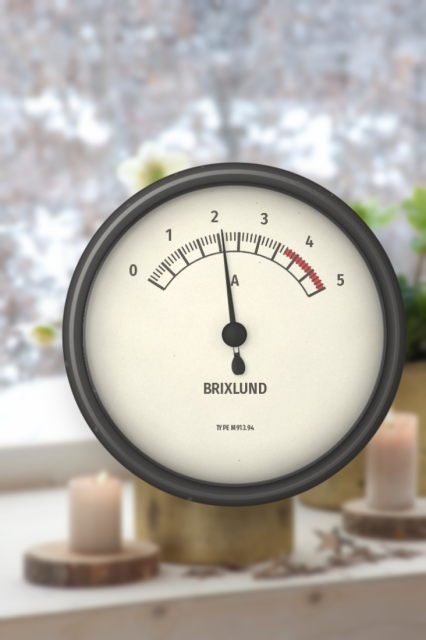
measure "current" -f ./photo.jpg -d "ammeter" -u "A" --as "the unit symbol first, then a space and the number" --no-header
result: A 2.1
